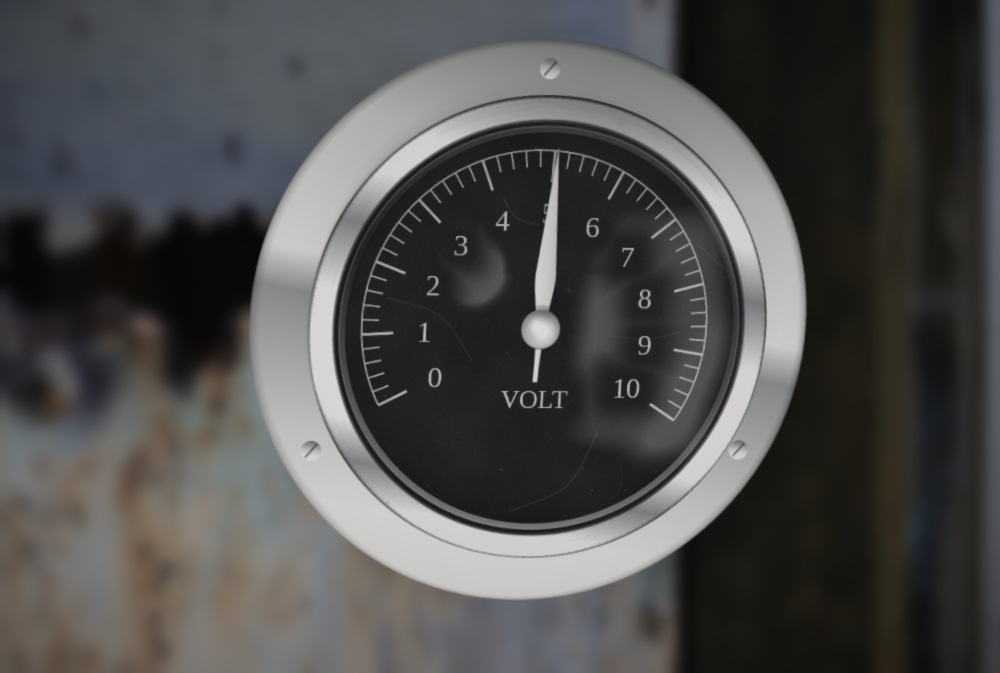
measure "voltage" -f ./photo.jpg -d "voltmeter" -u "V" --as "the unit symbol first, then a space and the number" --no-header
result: V 5
